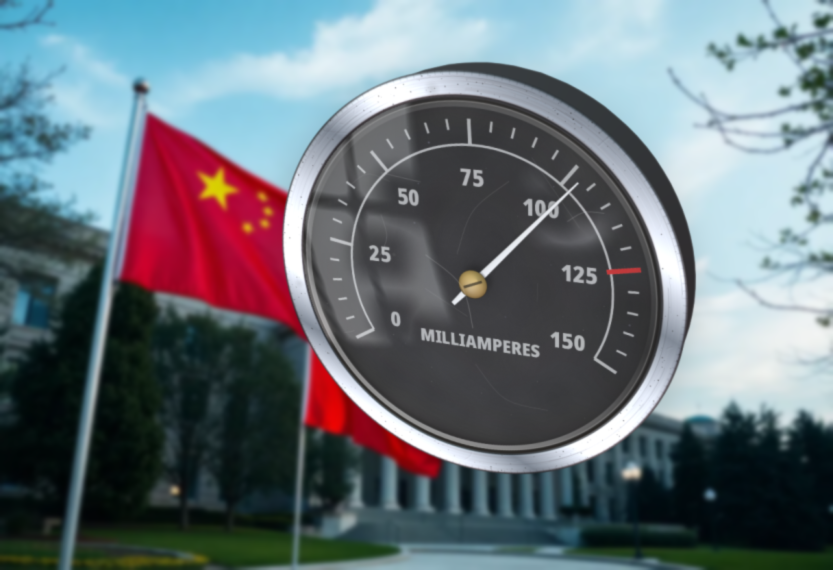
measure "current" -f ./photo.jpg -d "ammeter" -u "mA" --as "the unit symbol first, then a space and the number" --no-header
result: mA 102.5
